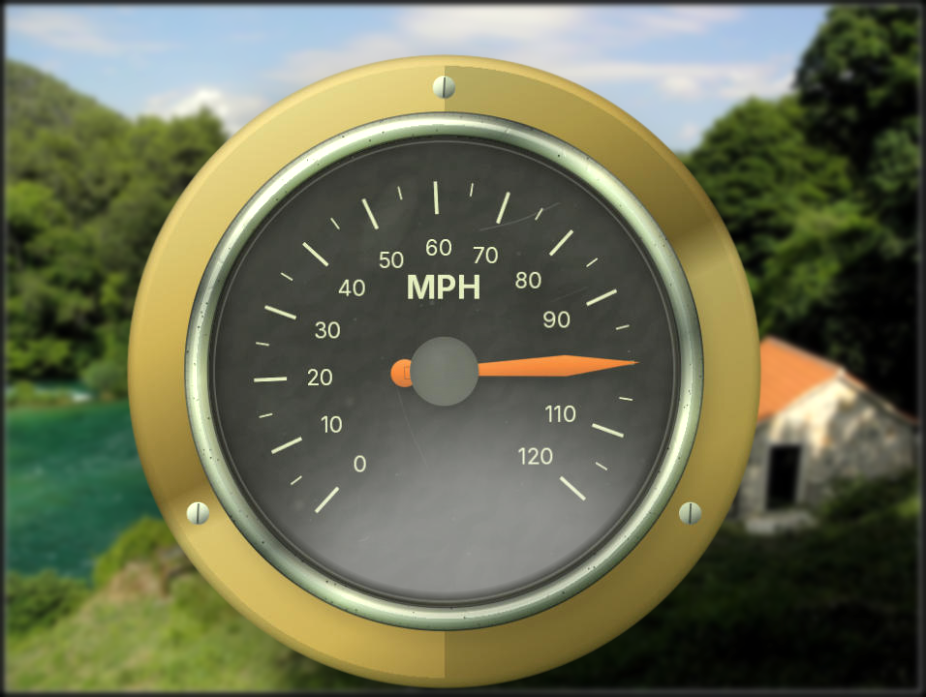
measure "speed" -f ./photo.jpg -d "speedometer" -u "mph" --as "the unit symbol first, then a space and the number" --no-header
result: mph 100
